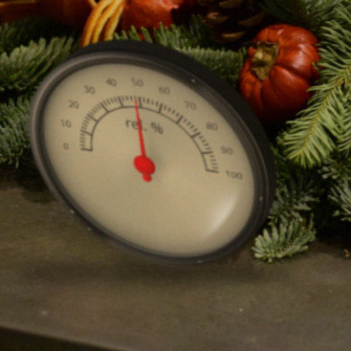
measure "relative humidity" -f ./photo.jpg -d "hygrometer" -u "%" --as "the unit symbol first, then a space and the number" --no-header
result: % 50
